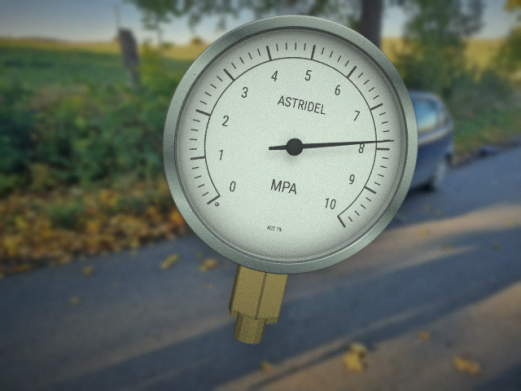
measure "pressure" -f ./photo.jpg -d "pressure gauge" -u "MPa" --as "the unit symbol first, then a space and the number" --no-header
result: MPa 7.8
